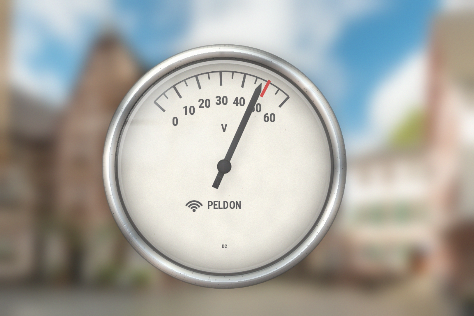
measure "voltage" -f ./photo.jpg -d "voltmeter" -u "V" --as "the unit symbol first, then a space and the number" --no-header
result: V 47.5
